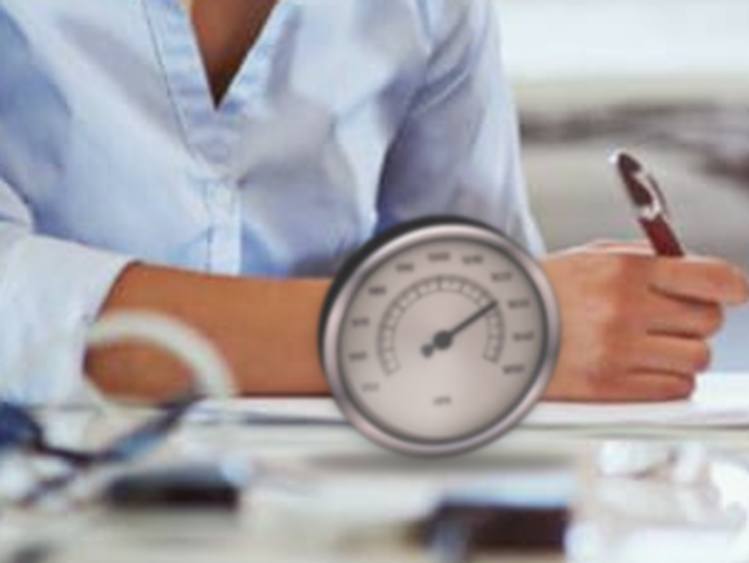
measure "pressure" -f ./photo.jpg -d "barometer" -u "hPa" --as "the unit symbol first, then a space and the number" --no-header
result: hPa 1025
